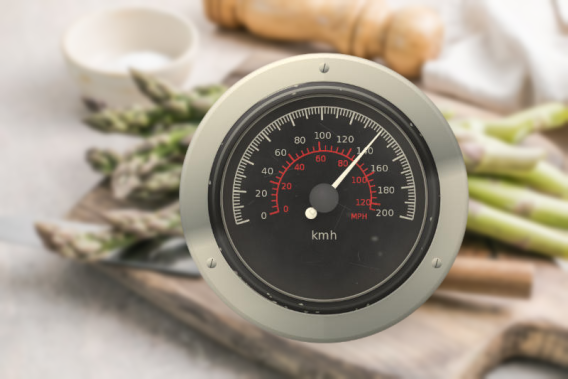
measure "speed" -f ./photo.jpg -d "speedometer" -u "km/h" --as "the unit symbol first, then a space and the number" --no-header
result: km/h 140
